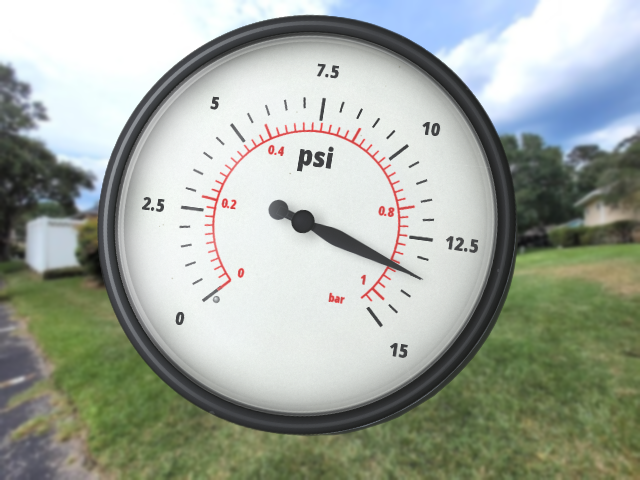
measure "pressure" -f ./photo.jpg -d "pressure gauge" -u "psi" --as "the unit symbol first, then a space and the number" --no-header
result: psi 13.5
